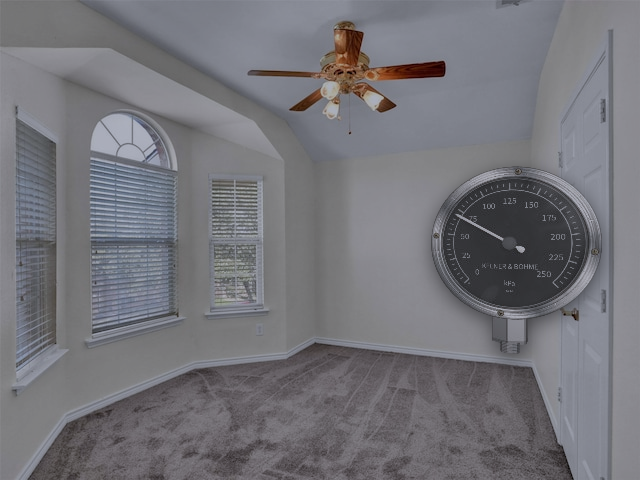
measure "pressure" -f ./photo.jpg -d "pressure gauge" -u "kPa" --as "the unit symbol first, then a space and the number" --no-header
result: kPa 70
